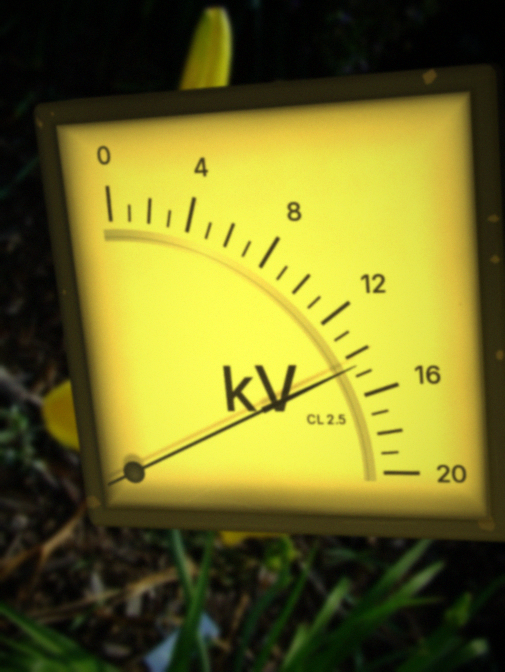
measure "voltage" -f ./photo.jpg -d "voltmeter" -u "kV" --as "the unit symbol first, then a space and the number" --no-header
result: kV 14.5
